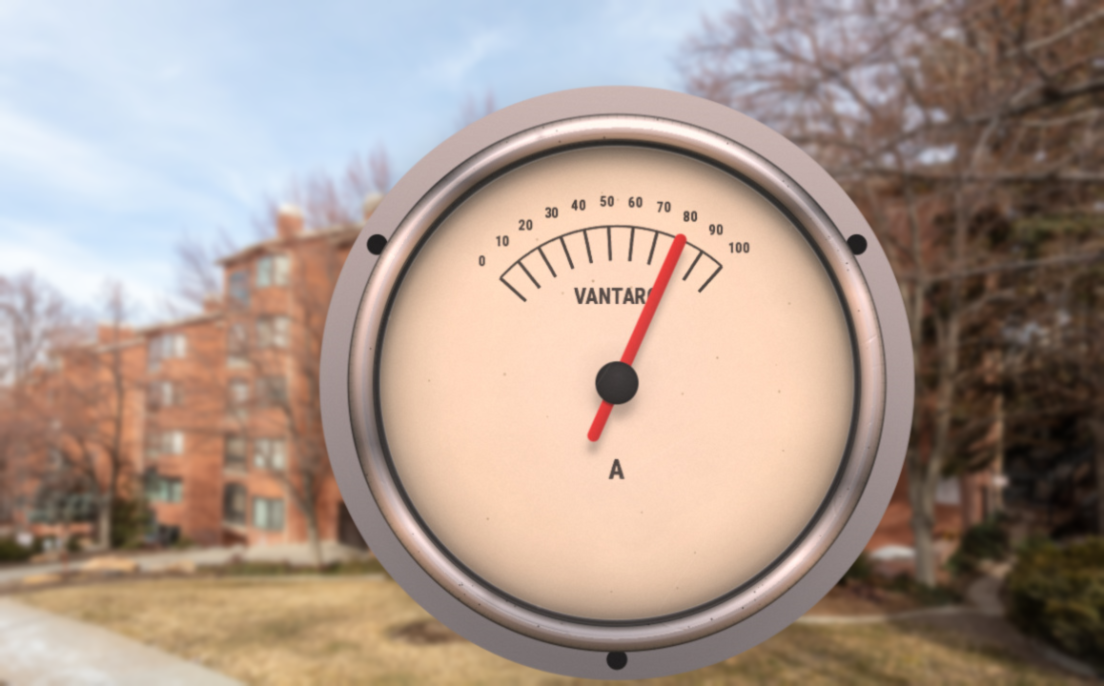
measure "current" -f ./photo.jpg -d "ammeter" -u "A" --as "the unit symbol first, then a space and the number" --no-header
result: A 80
